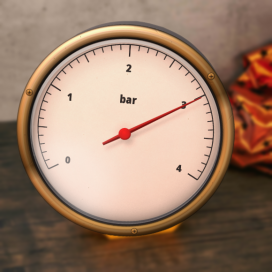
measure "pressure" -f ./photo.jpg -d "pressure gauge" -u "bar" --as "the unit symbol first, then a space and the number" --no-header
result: bar 3
